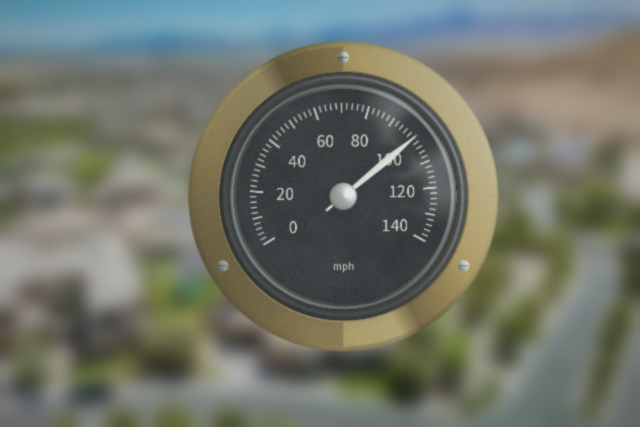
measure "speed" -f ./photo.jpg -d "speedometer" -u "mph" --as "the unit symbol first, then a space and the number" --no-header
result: mph 100
